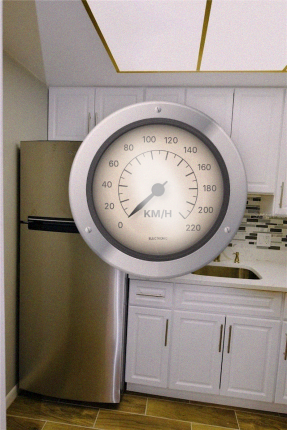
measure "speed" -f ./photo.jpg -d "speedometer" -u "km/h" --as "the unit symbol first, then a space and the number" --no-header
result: km/h 0
